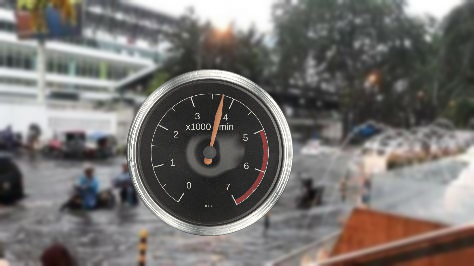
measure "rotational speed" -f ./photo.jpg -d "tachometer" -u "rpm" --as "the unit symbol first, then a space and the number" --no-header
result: rpm 3750
